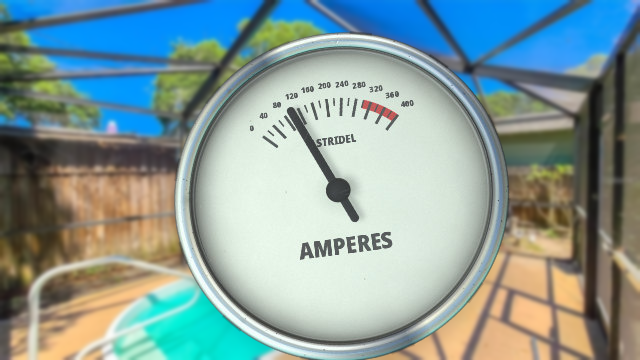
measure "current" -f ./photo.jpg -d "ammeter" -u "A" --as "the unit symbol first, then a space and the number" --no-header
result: A 100
